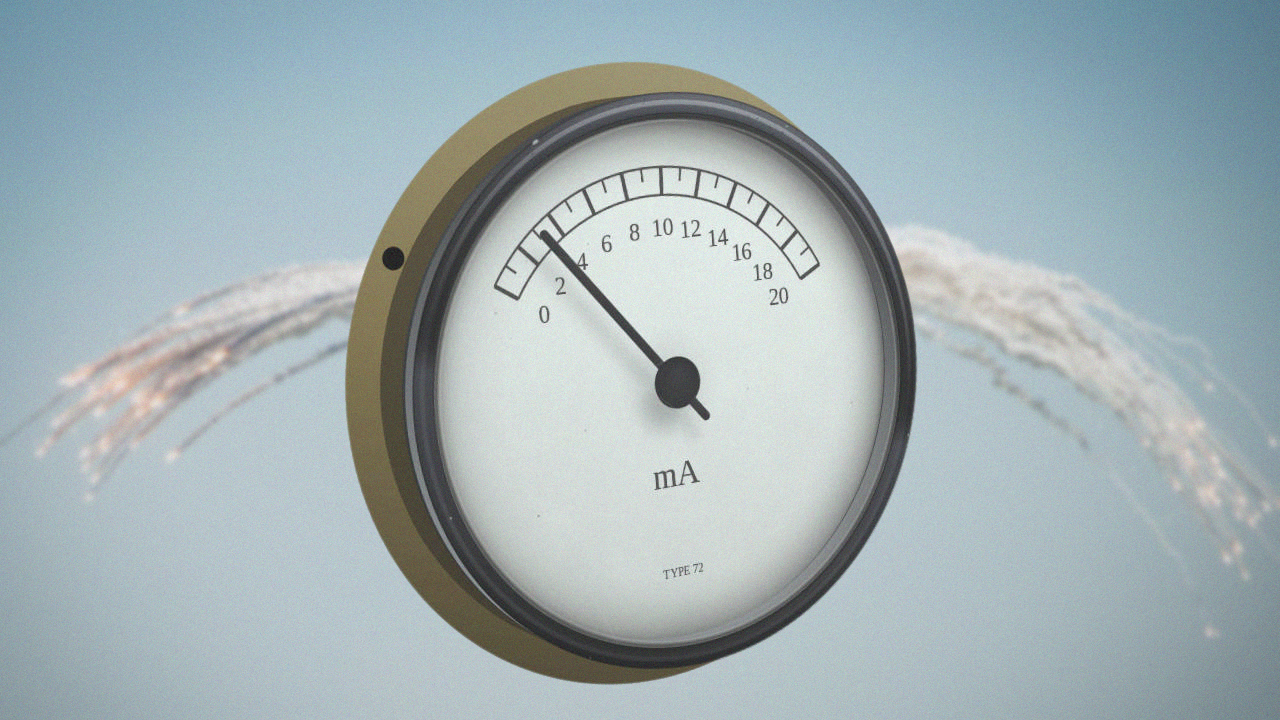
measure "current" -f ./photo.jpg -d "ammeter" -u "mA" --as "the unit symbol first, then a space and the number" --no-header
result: mA 3
